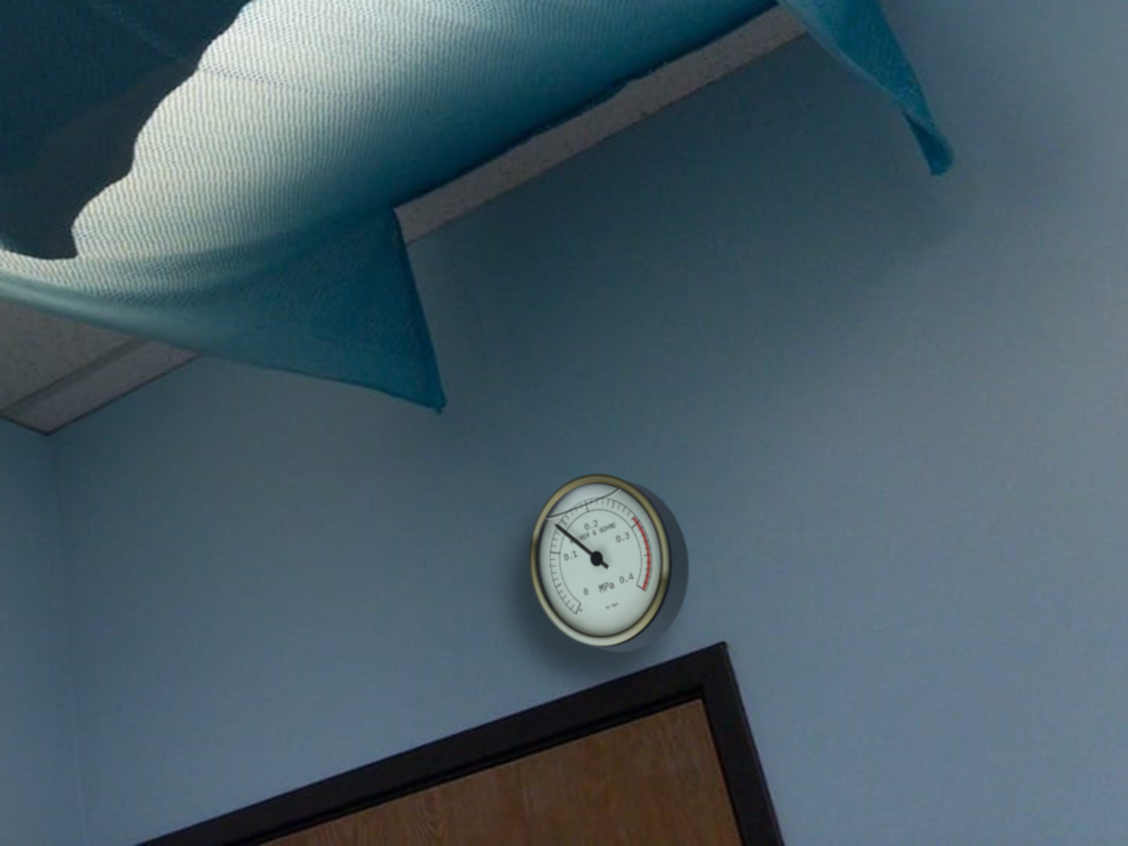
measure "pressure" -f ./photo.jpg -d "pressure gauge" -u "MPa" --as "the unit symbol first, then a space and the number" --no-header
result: MPa 0.14
